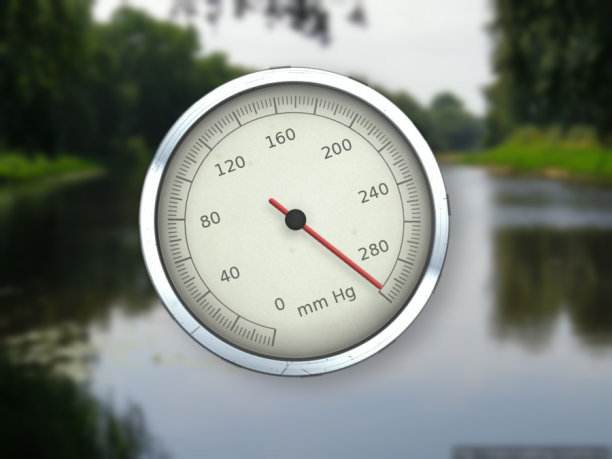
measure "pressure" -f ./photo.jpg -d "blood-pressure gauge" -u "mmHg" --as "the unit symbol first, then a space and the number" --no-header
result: mmHg 298
